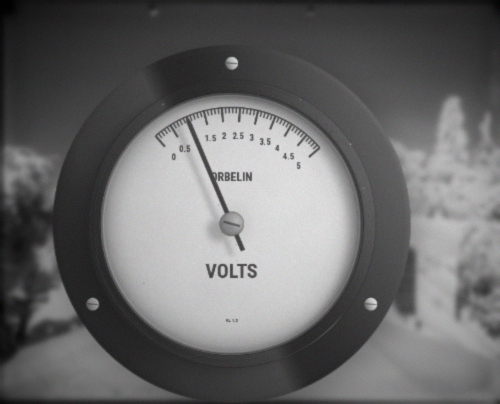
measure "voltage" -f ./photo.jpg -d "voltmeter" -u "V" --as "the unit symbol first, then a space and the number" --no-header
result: V 1
